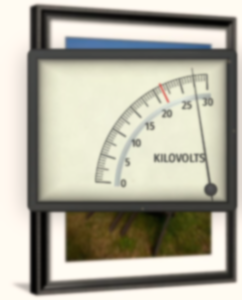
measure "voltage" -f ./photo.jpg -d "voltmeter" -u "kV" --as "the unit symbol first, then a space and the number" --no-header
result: kV 27.5
